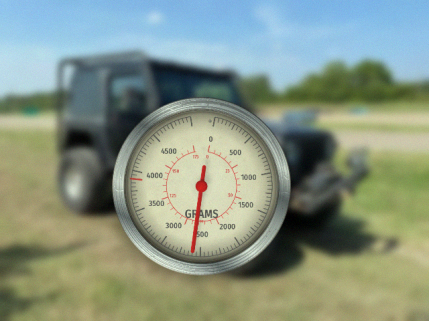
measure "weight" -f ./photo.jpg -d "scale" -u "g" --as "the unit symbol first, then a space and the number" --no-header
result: g 2600
